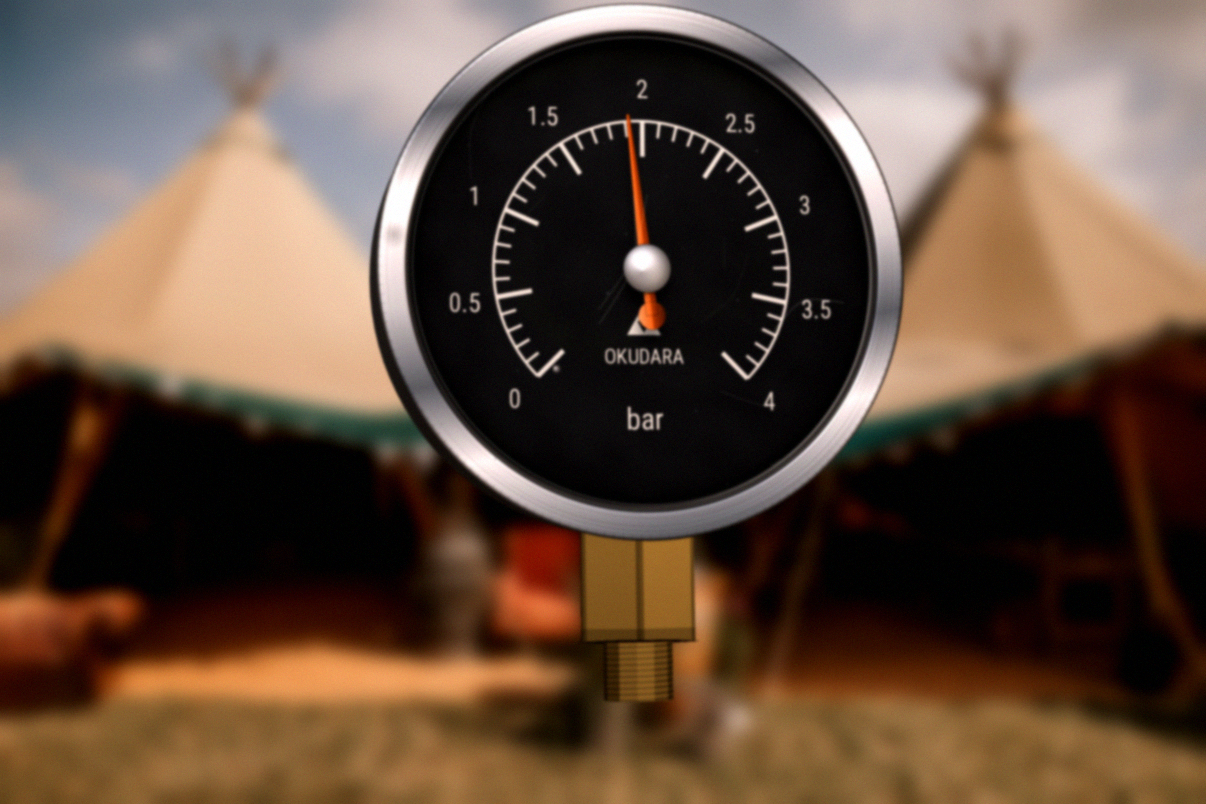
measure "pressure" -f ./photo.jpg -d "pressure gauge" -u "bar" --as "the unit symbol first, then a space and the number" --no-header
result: bar 1.9
